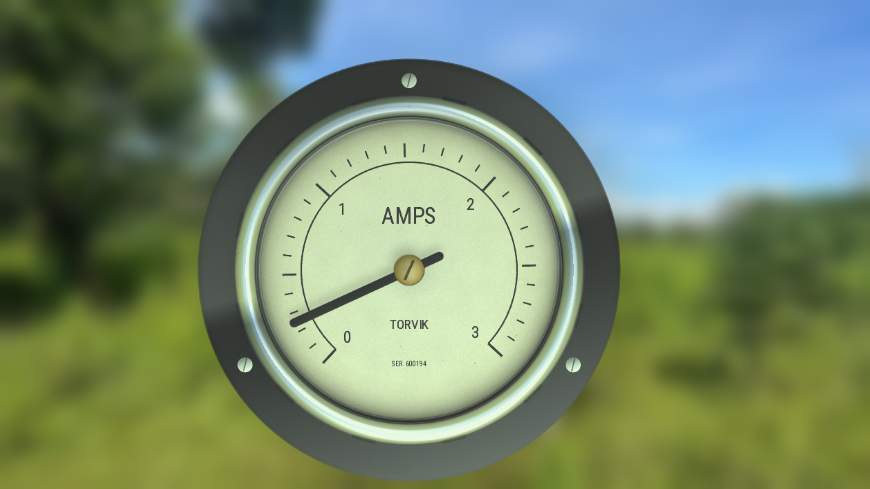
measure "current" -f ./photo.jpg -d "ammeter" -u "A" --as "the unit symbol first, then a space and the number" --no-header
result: A 0.25
